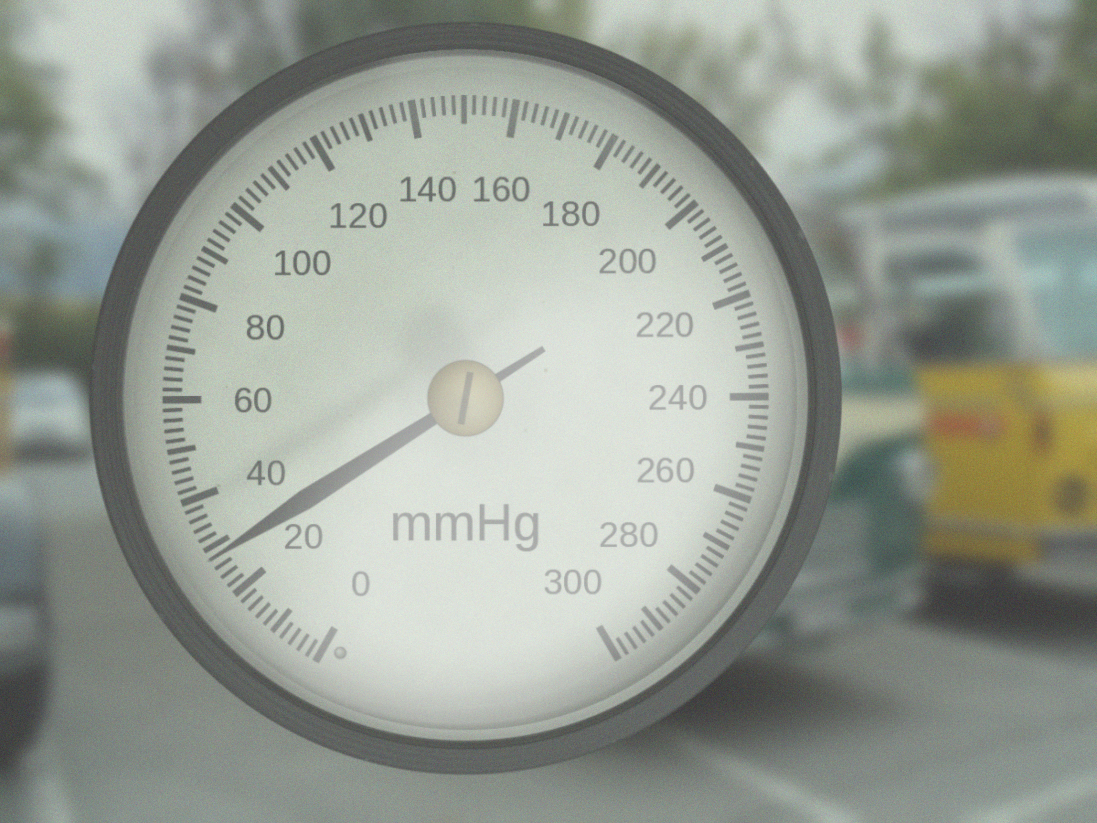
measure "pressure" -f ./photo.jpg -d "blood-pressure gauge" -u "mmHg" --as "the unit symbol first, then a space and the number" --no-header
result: mmHg 28
